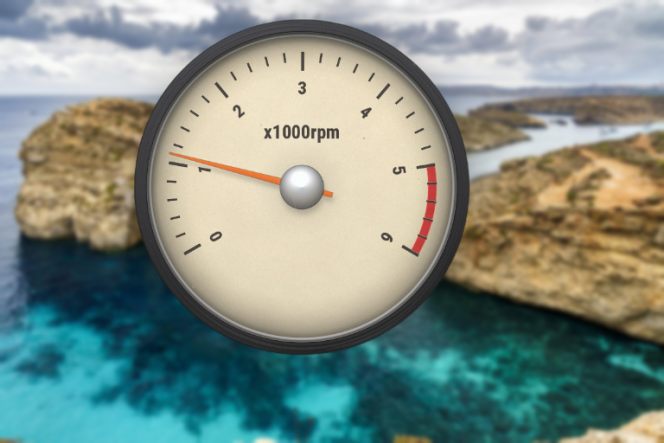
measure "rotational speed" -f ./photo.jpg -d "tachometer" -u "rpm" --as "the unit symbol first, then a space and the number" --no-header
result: rpm 1100
